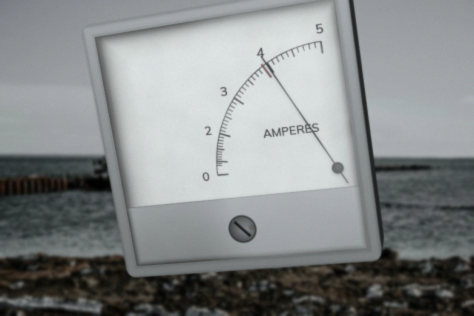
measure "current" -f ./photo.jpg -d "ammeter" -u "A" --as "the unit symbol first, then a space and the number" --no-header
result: A 4
